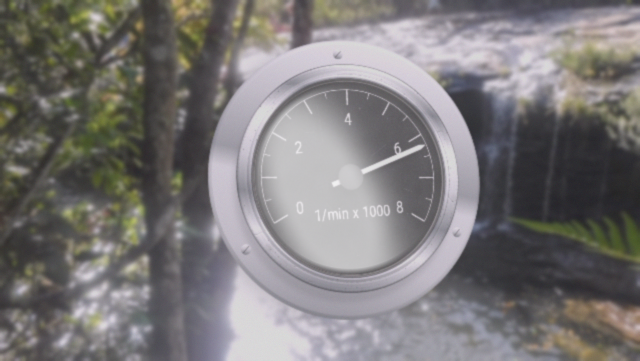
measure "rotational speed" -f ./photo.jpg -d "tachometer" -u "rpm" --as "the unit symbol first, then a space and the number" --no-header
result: rpm 6250
